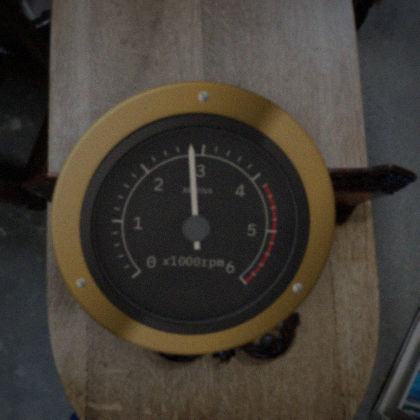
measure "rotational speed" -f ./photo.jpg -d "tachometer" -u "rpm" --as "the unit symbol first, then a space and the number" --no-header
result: rpm 2800
